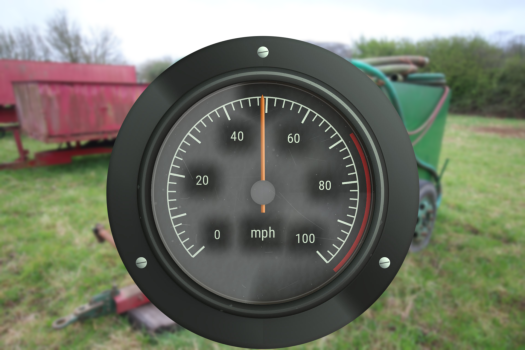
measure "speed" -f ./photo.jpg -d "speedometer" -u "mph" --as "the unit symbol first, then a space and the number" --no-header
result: mph 49
